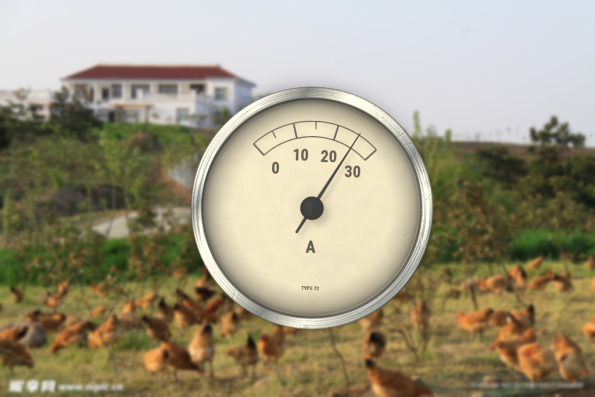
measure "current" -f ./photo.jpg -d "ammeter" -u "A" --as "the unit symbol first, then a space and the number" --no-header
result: A 25
